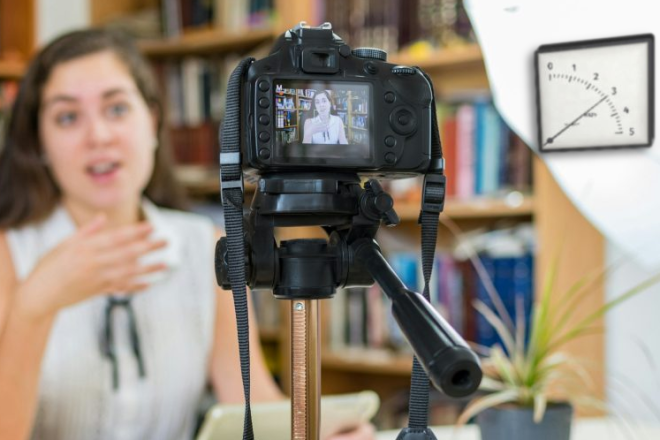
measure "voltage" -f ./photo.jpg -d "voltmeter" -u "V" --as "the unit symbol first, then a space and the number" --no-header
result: V 3
